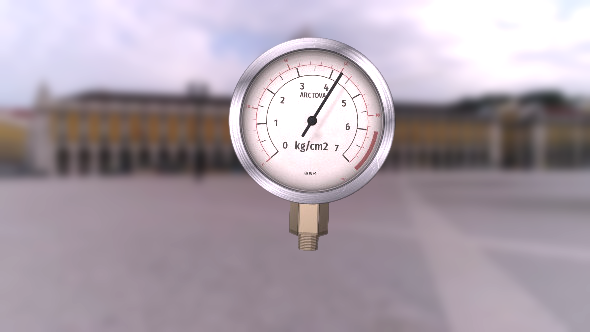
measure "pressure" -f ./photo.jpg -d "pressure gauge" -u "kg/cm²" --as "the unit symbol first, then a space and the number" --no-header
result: kg/cm² 4.25
